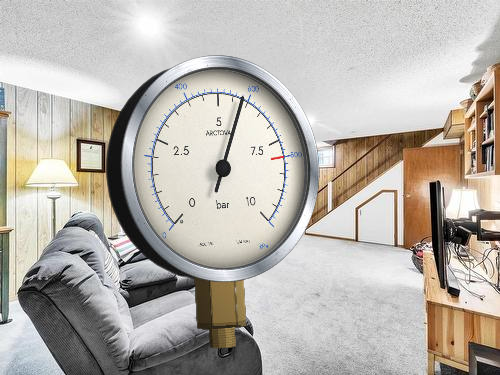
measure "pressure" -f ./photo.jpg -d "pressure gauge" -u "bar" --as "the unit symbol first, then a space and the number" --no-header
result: bar 5.75
